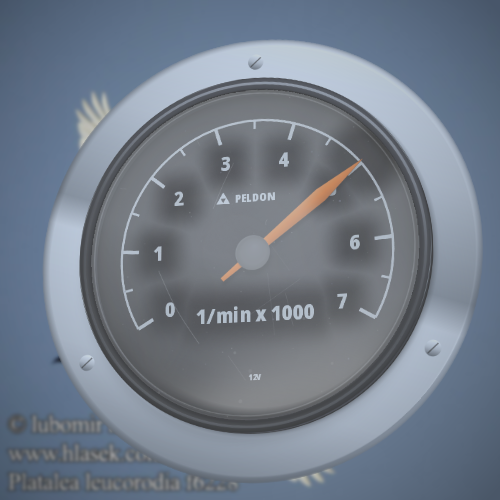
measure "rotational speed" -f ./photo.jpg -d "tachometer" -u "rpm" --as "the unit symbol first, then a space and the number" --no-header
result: rpm 5000
